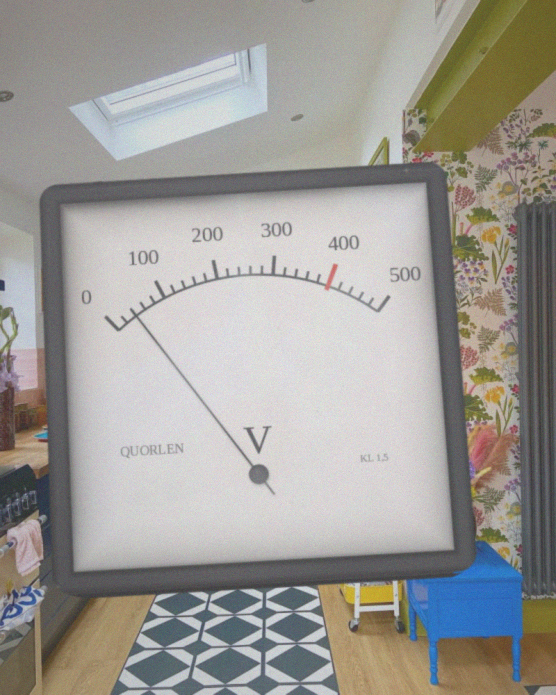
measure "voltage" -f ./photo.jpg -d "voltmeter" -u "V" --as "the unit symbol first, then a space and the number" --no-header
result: V 40
